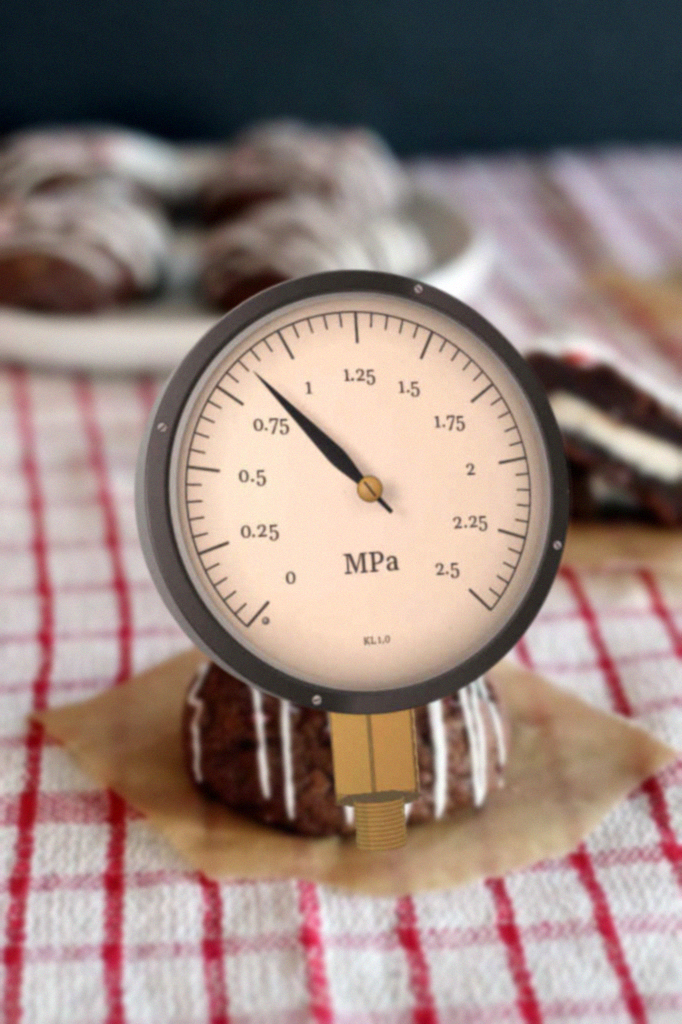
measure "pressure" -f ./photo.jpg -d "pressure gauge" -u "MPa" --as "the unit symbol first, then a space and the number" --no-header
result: MPa 0.85
